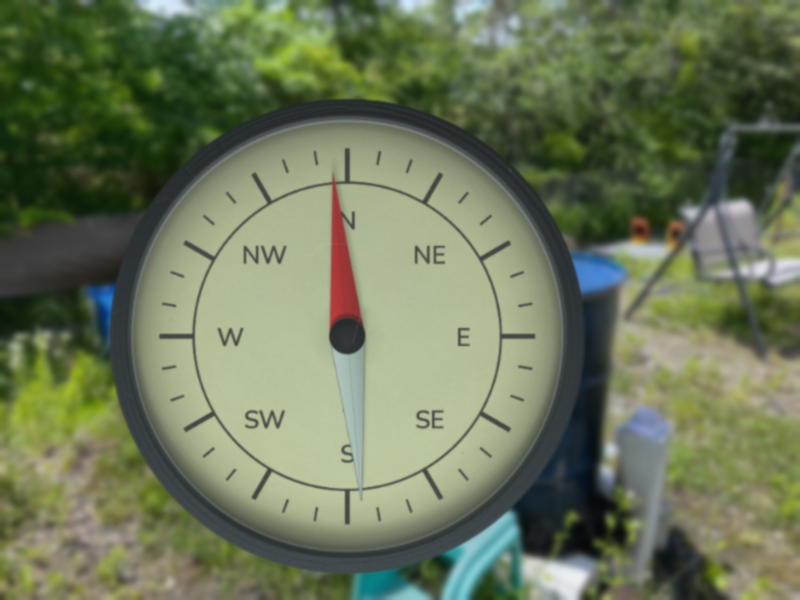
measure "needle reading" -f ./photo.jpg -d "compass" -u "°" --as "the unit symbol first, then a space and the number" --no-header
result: ° 355
